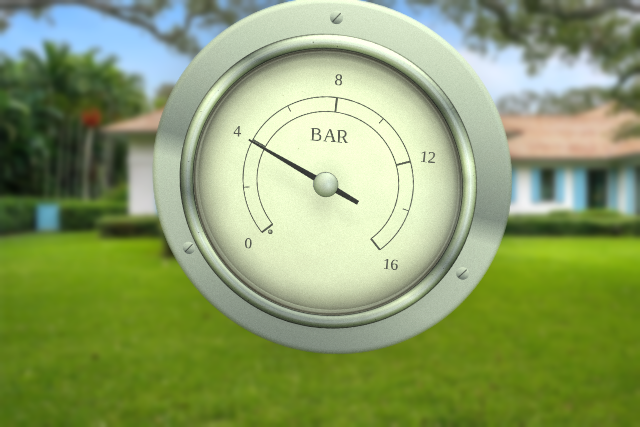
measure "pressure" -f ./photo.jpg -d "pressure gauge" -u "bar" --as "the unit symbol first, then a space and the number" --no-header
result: bar 4
